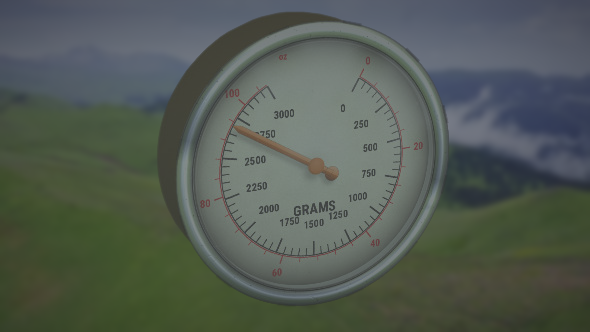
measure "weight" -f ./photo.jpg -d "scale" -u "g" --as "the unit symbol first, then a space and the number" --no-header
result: g 2700
